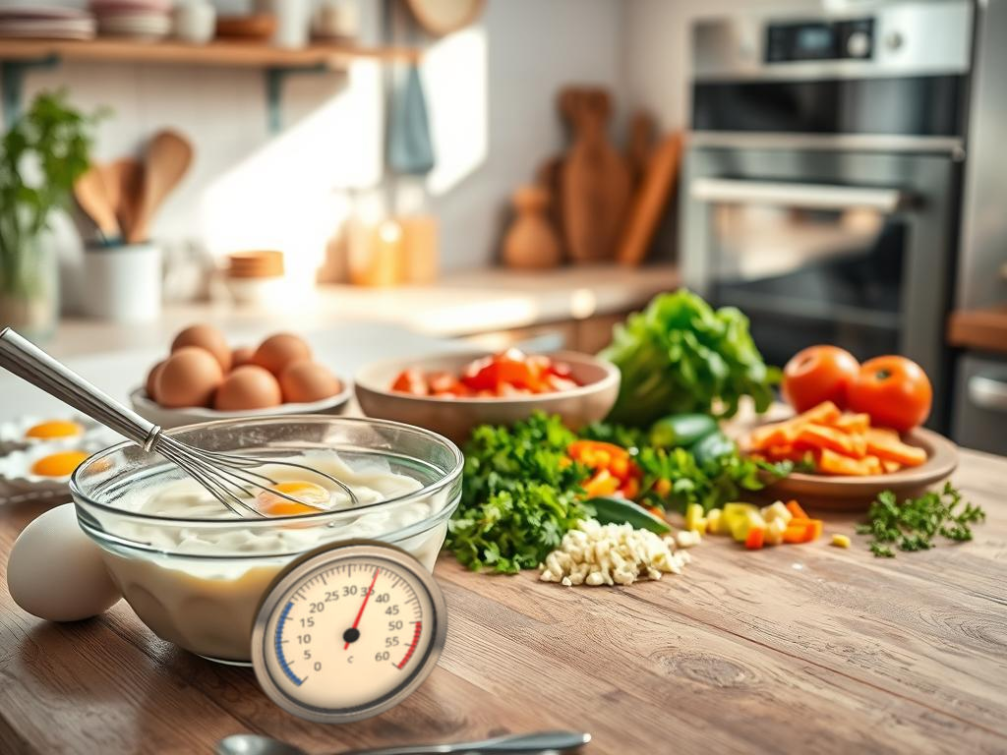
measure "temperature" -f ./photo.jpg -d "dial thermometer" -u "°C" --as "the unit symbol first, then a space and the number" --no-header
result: °C 35
